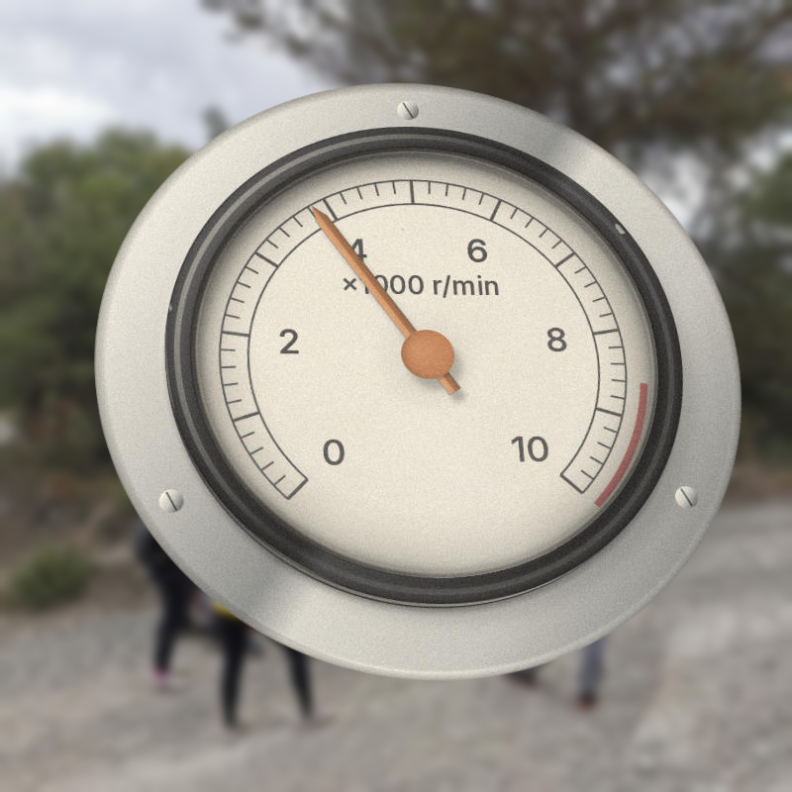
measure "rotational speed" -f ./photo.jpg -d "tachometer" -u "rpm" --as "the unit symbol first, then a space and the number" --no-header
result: rpm 3800
